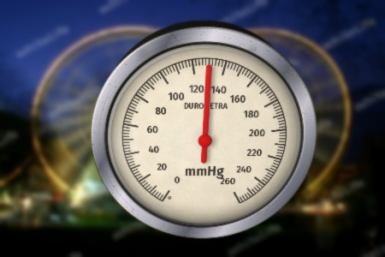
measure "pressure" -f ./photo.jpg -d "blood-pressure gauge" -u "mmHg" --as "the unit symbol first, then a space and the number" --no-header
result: mmHg 130
